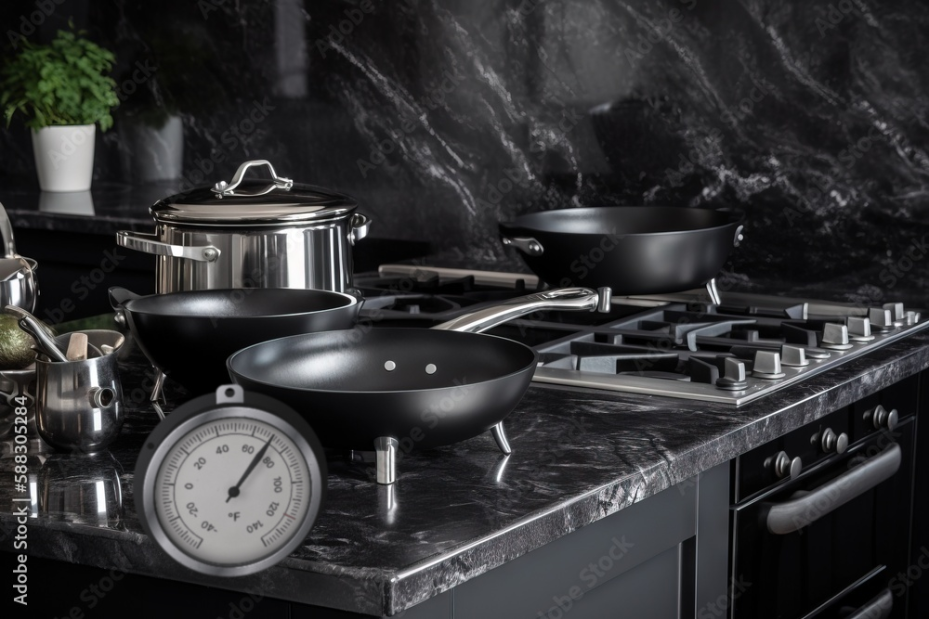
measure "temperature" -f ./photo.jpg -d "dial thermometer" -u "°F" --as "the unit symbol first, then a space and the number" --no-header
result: °F 70
